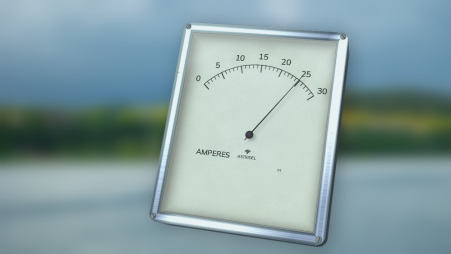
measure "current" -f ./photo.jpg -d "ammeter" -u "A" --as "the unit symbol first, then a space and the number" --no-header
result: A 25
